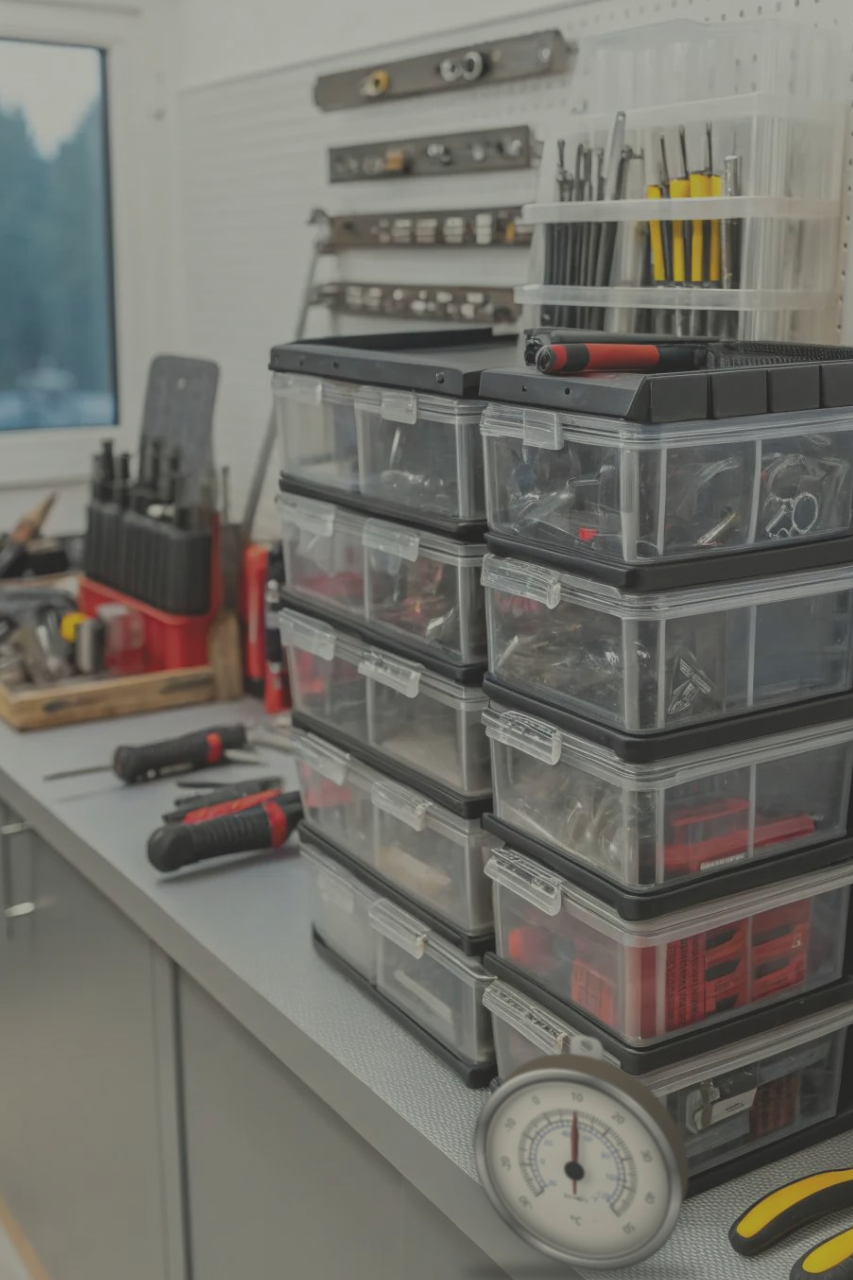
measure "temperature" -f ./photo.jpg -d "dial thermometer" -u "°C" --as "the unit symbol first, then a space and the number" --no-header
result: °C 10
